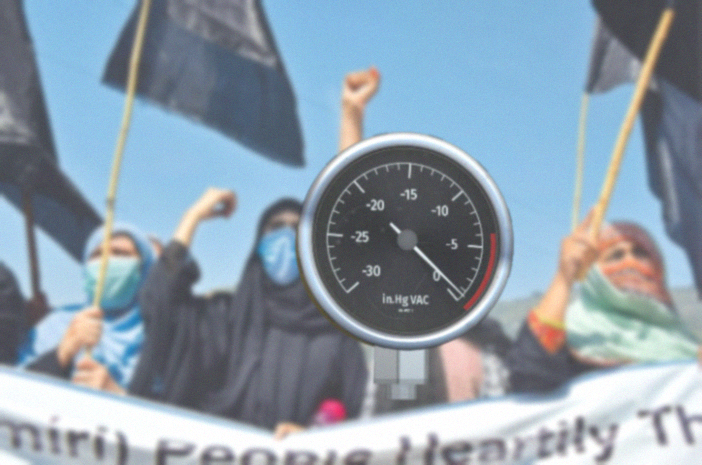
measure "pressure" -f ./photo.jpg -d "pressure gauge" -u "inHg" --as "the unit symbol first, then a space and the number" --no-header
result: inHg -0.5
